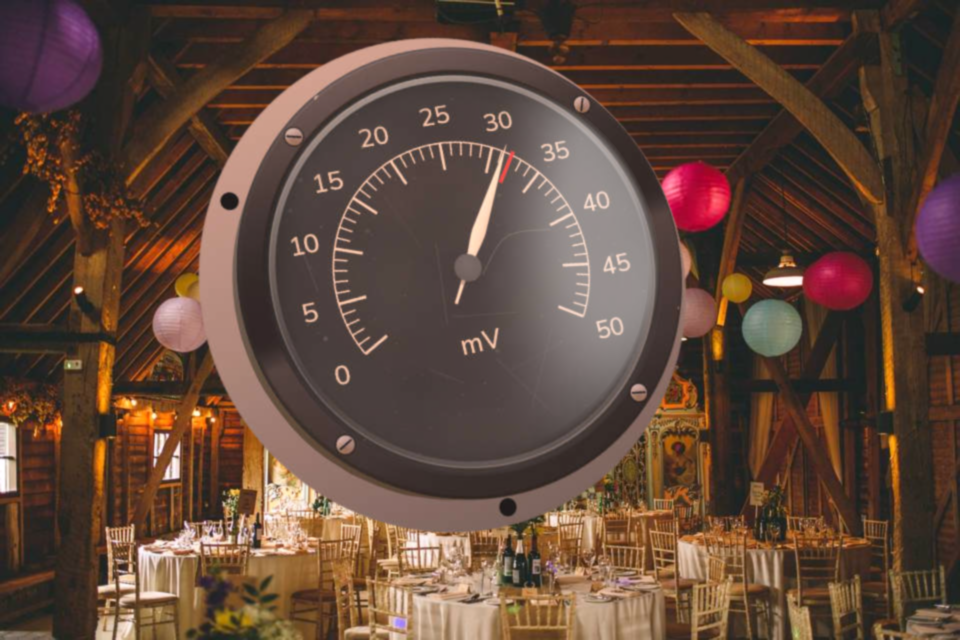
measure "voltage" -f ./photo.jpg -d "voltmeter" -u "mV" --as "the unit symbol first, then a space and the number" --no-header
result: mV 31
